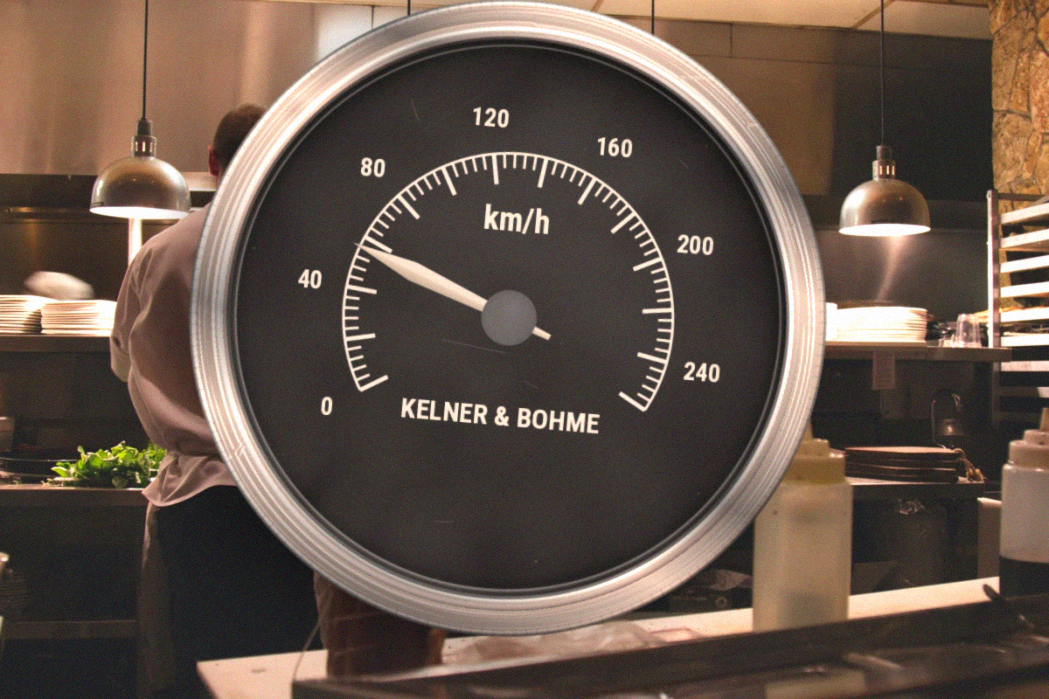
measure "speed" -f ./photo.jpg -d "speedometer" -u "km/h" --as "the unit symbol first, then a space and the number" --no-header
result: km/h 56
